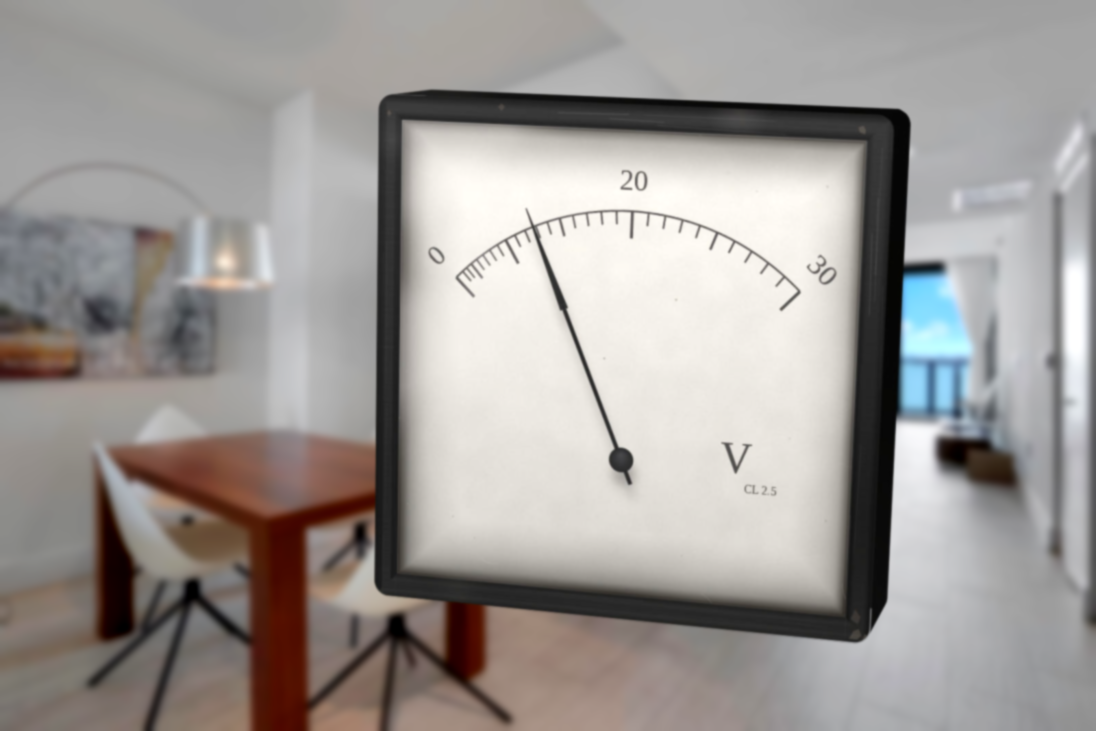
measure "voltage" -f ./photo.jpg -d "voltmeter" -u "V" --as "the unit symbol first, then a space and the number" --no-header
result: V 13
